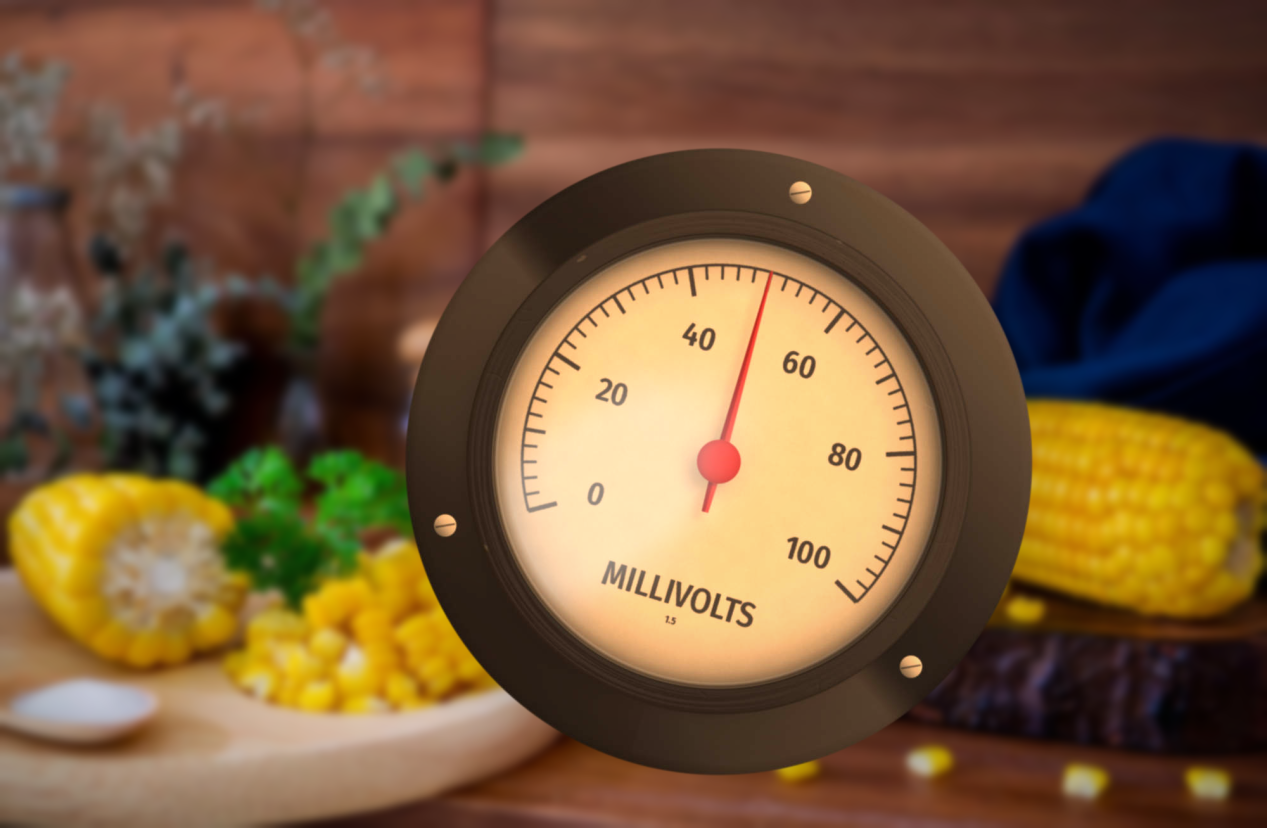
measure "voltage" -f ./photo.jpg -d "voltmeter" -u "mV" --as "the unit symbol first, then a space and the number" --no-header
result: mV 50
